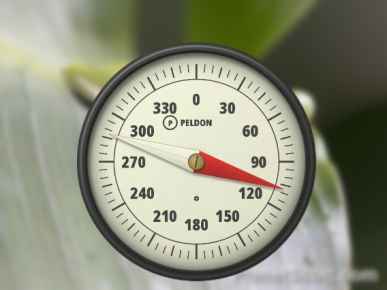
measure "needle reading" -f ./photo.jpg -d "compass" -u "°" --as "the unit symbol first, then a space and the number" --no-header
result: ° 107.5
